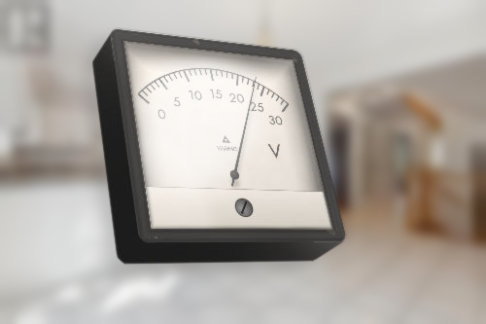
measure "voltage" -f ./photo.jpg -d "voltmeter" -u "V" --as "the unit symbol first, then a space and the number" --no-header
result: V 23
